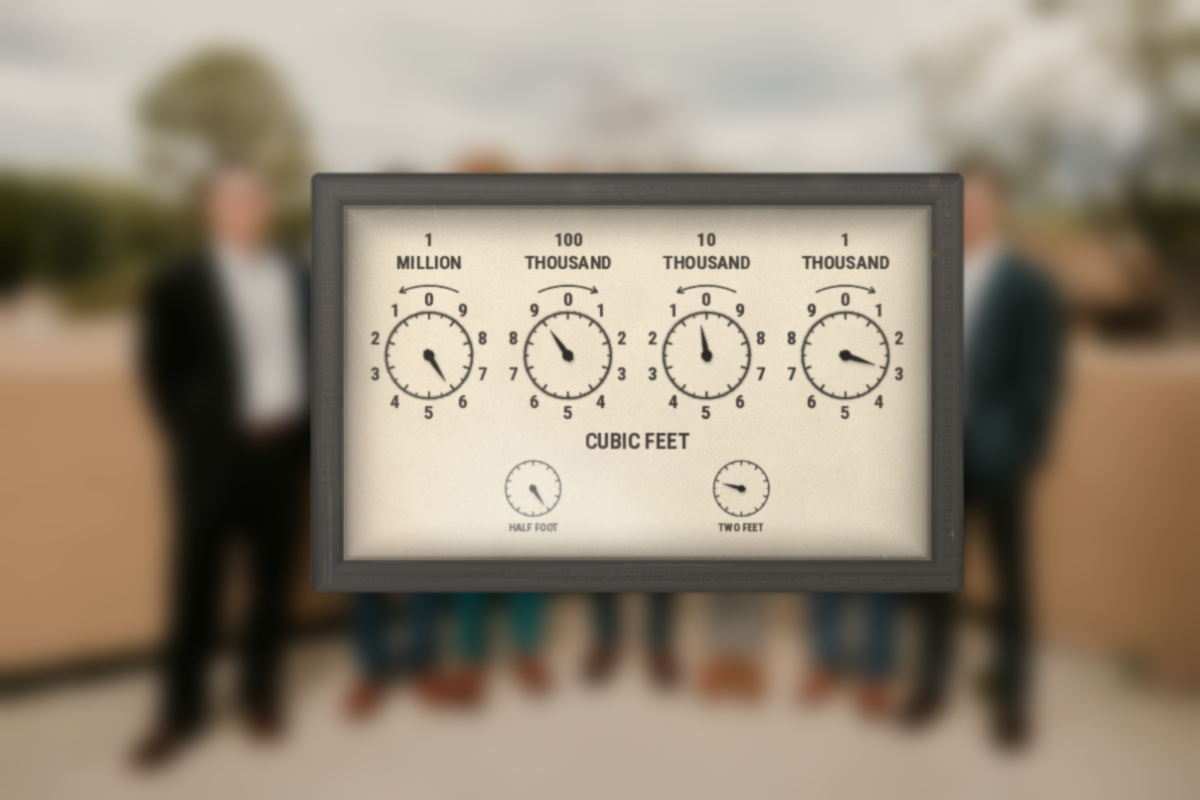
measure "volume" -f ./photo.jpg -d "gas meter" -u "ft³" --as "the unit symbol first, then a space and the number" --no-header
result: ft³ 590300
